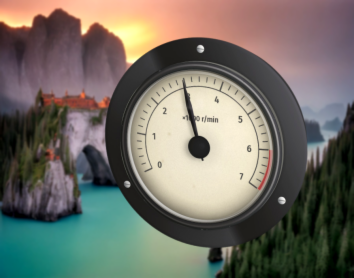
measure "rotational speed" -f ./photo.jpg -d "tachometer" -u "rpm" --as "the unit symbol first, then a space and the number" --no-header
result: rpm 3000
